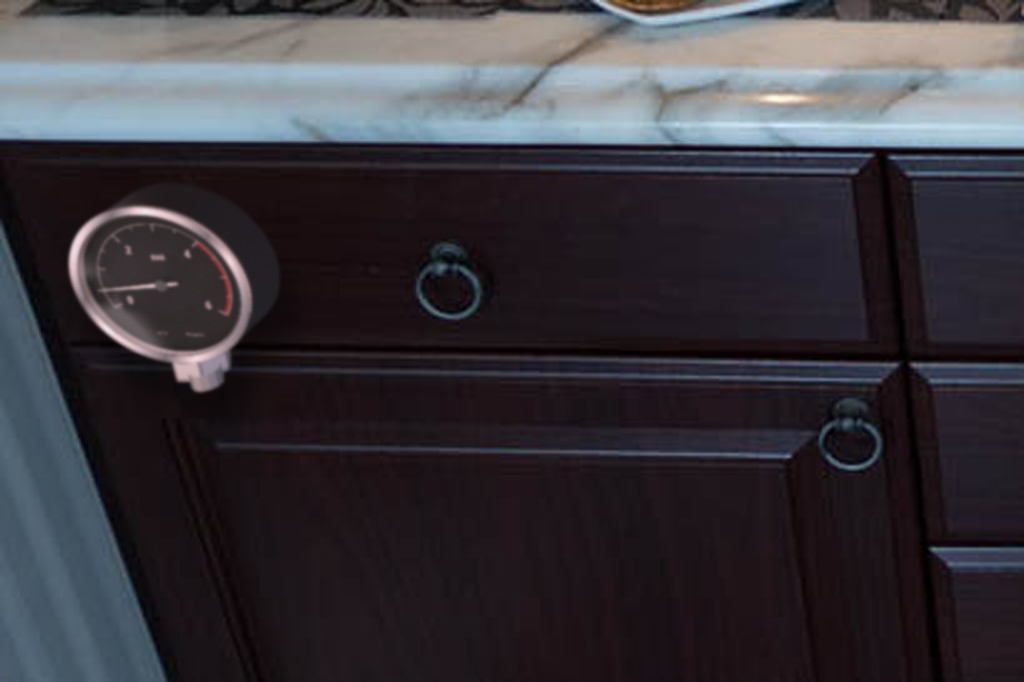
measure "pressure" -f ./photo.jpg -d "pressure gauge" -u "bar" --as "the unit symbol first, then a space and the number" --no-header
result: bar 0.5
